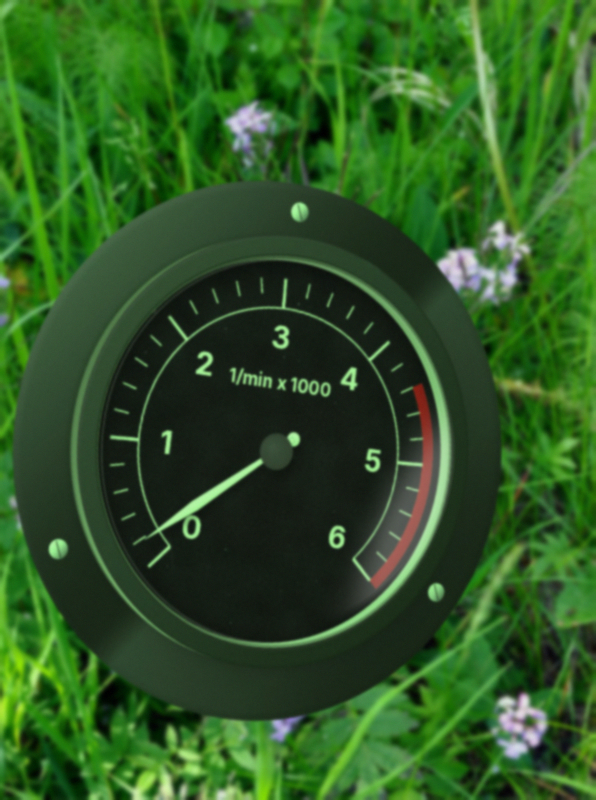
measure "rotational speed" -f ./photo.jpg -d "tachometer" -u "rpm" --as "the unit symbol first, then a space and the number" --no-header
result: rpm 200
